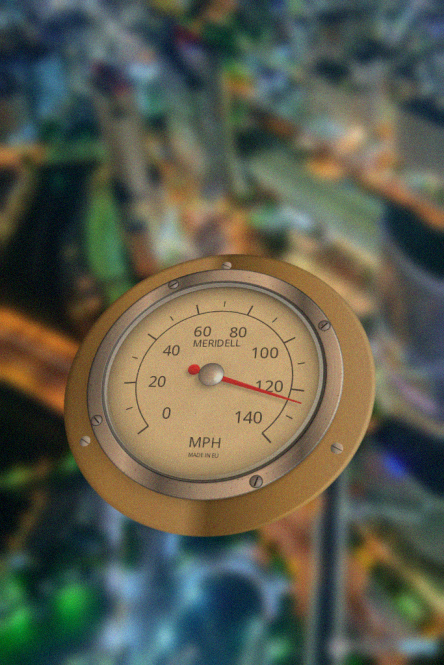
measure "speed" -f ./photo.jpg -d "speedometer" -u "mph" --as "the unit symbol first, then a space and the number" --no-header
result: mph 125
